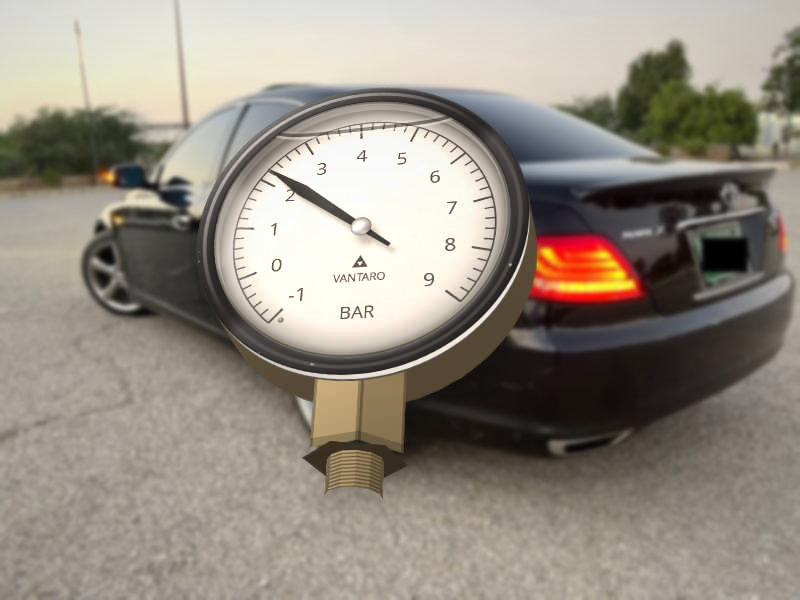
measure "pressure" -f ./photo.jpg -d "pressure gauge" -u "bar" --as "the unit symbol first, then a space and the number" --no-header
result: bar 2.2
